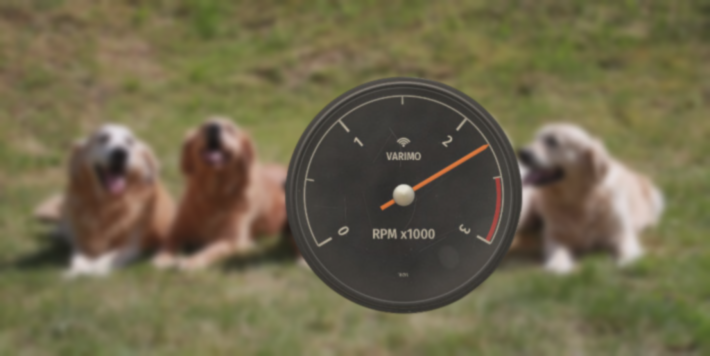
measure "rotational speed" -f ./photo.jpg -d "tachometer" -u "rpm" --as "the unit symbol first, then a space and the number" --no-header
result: rpm 2250
